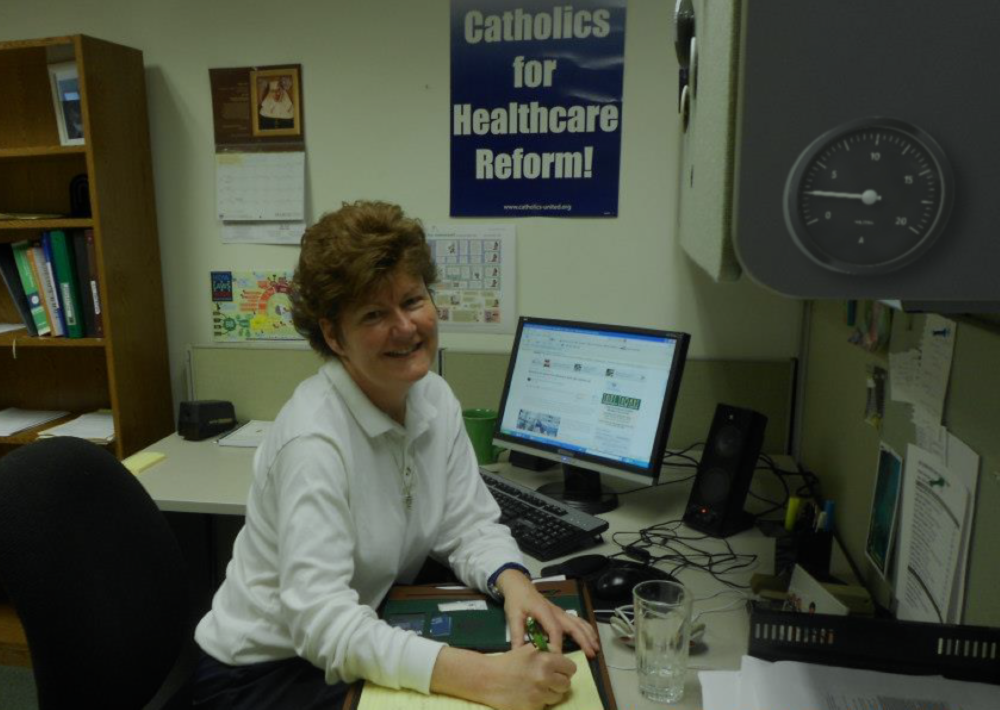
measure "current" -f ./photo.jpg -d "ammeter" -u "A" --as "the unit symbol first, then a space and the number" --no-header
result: A 2.5
